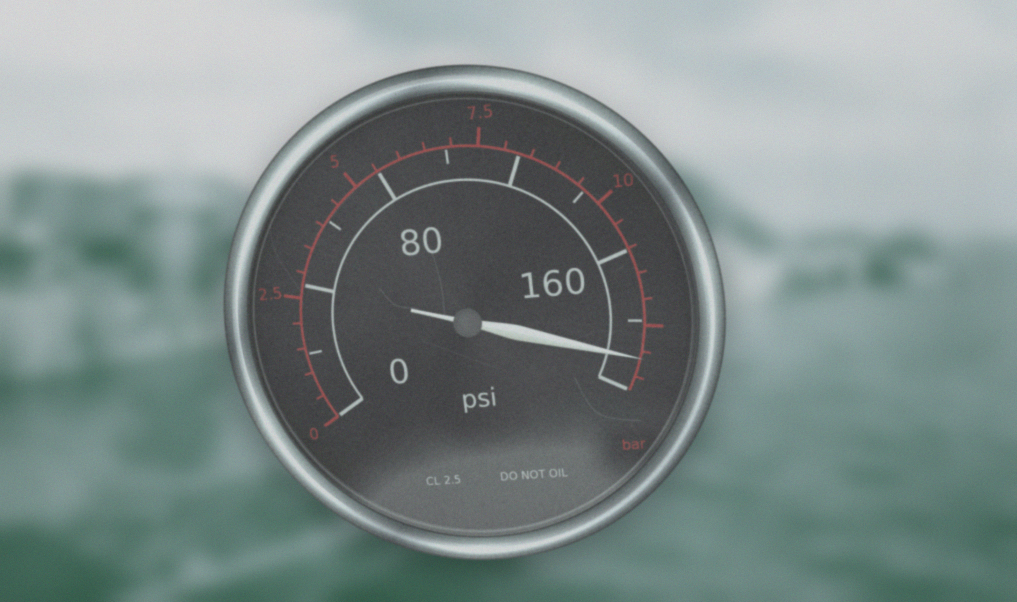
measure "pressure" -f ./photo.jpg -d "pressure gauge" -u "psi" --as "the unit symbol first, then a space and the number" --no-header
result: psi 190
